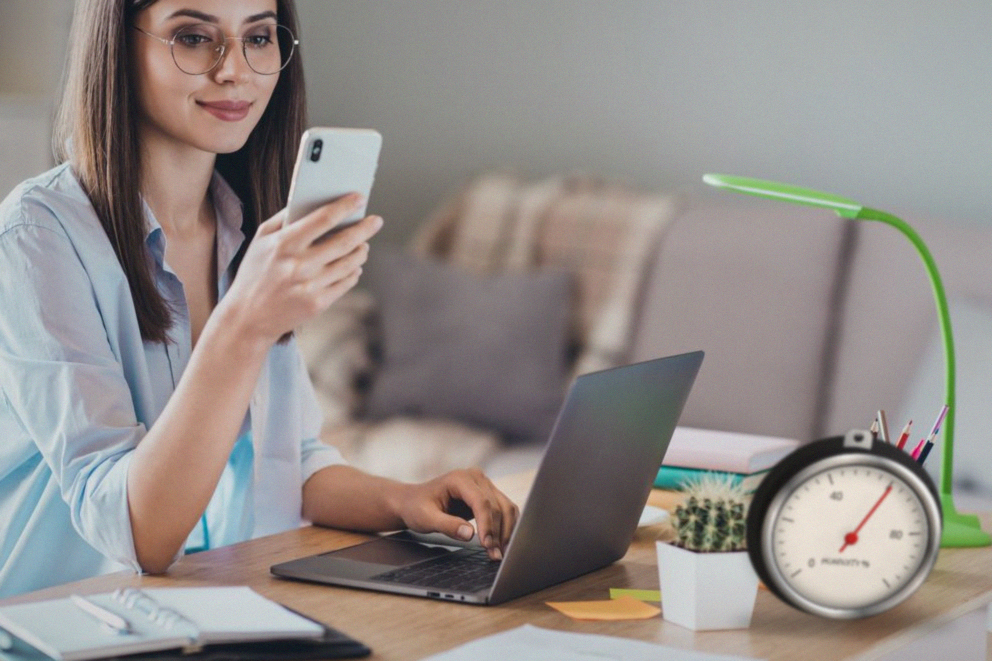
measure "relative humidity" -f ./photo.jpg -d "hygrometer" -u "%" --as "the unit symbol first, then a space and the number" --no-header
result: % 60
